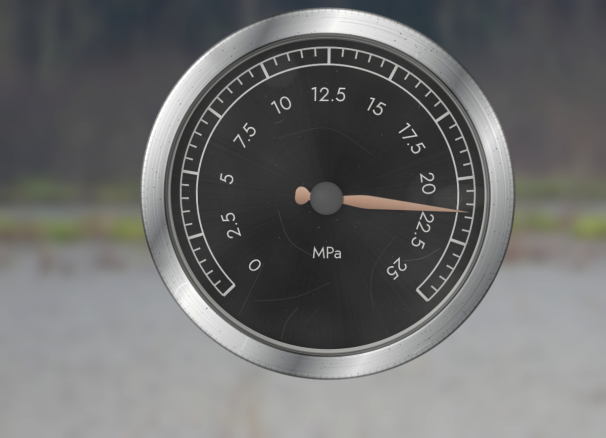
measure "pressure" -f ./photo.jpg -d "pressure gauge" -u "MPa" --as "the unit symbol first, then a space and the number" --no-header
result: MPa 21.25
